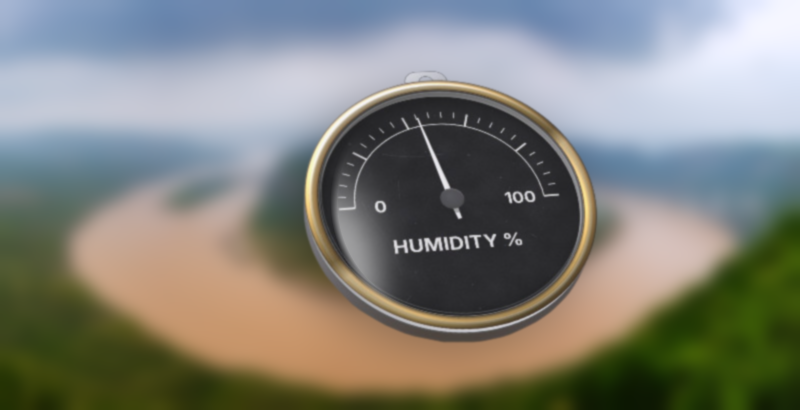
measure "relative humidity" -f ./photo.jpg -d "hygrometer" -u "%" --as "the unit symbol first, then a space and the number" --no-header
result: % 44
